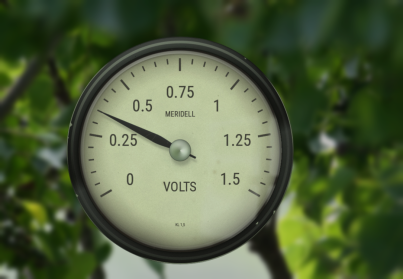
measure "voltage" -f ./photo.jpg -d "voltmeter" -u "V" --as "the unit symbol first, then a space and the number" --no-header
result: V 0.35
